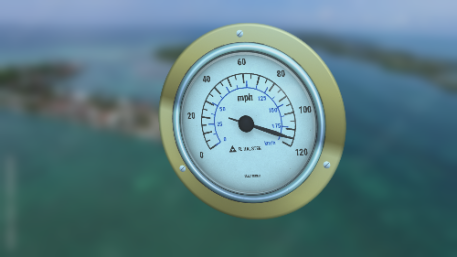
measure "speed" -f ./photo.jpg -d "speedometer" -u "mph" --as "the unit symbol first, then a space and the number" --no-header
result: mph 115
